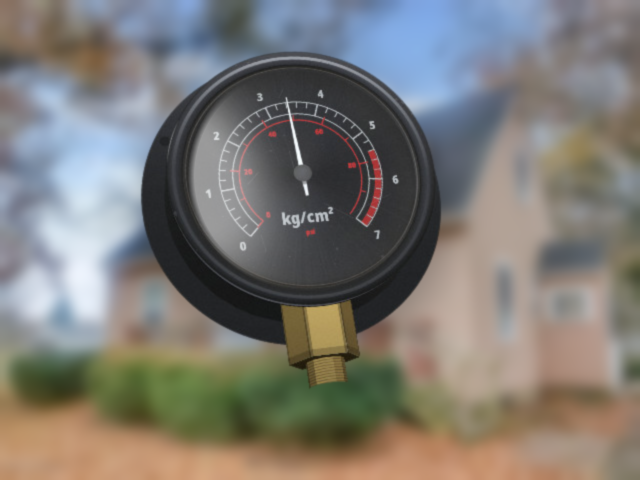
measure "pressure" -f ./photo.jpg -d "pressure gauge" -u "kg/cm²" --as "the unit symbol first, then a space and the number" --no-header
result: kg/cm² 3.4
